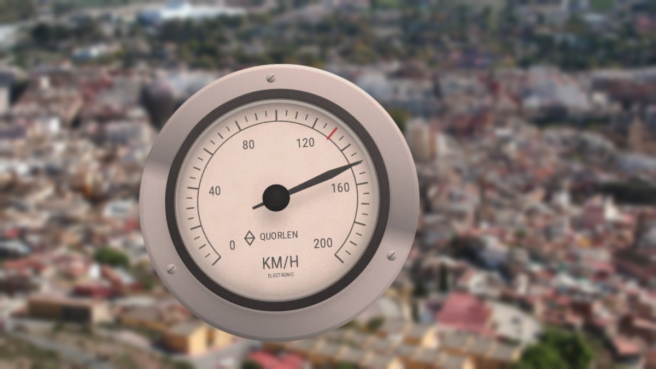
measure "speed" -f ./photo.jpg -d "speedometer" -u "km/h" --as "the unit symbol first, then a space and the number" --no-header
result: km/h 150
